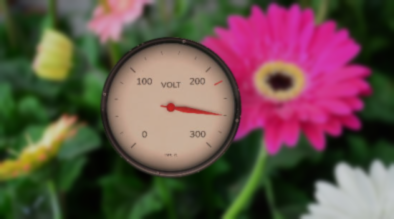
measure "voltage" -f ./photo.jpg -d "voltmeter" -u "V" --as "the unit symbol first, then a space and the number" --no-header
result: V 260
